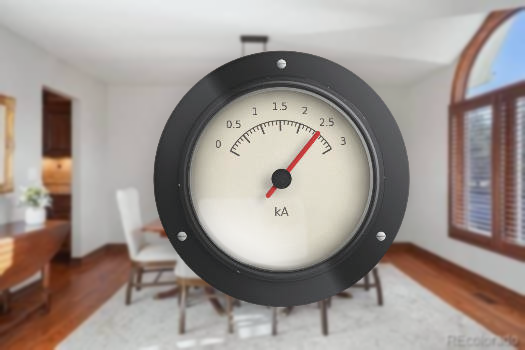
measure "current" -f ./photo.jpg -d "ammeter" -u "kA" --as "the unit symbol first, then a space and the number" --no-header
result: kA 2.5
